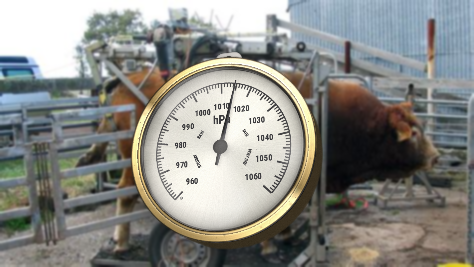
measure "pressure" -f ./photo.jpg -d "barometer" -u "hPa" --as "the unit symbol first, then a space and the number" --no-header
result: hPa 1015
